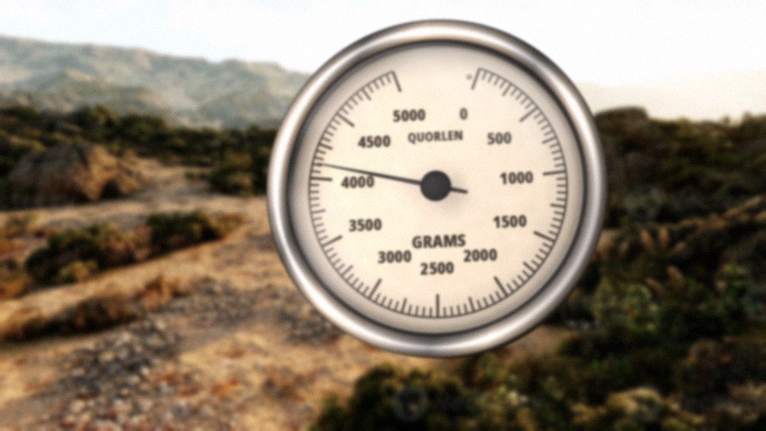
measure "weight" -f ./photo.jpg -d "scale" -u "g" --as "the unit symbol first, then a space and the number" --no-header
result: g 4100
